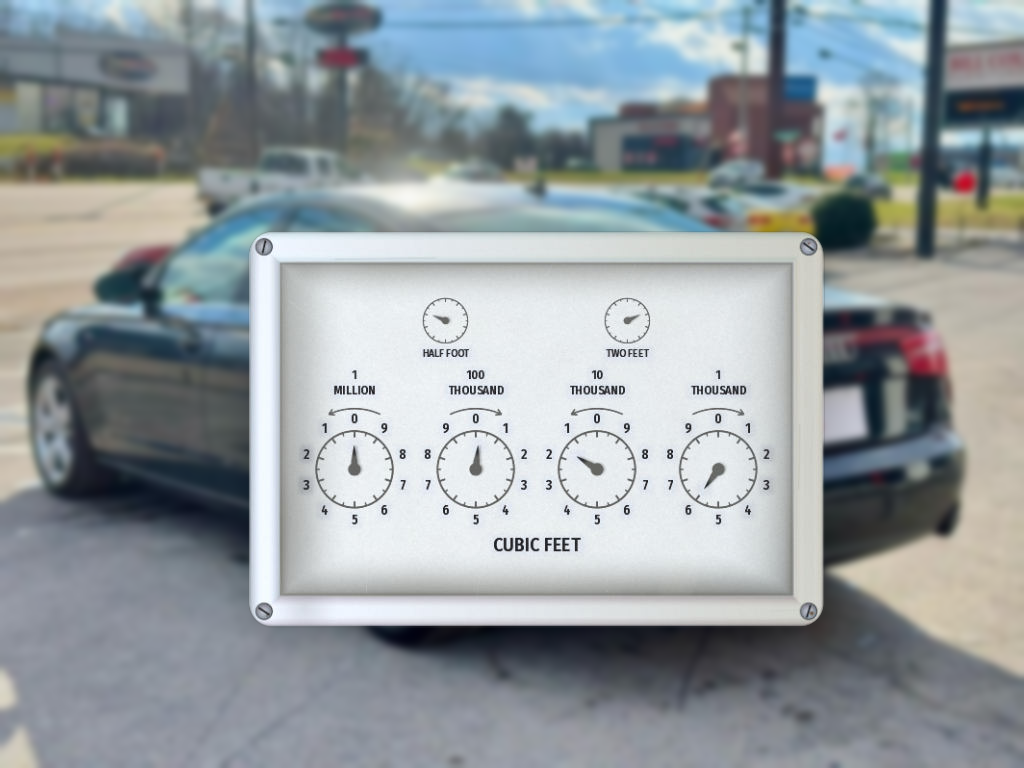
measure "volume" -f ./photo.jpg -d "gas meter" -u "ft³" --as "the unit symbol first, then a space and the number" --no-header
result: ft³ 1600
